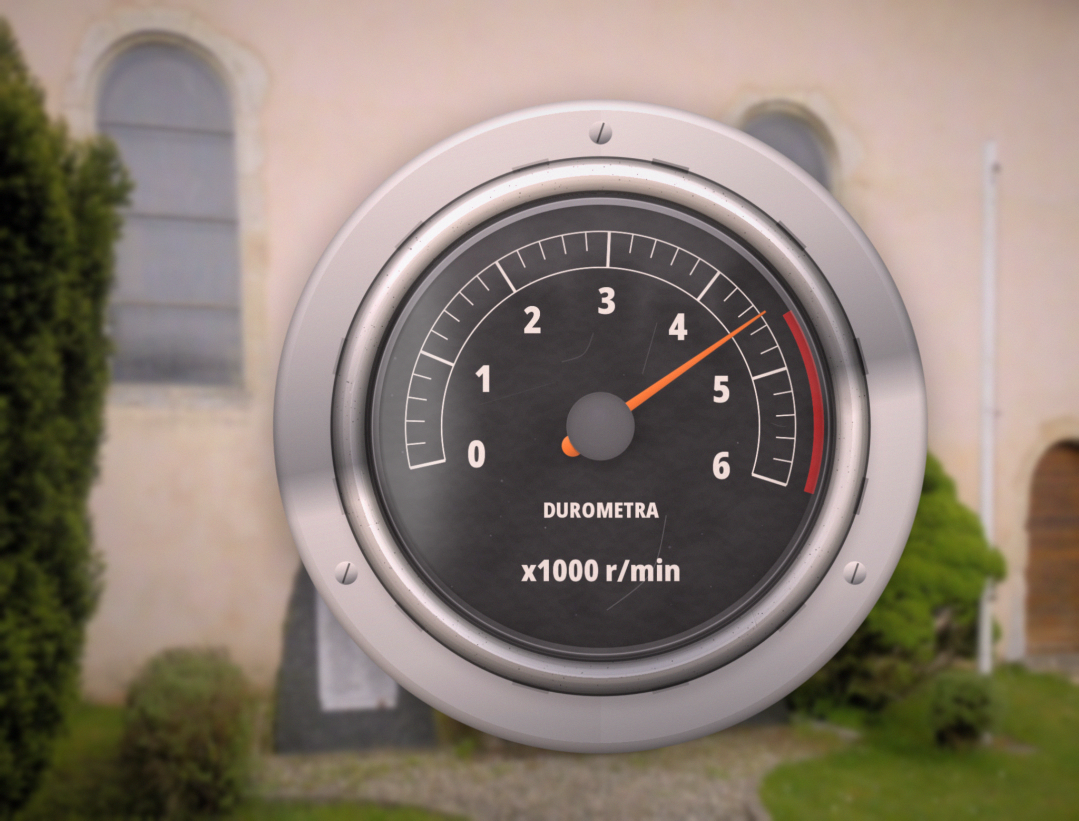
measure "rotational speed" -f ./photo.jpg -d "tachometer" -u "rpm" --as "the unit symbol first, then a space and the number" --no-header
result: rpm 4500
